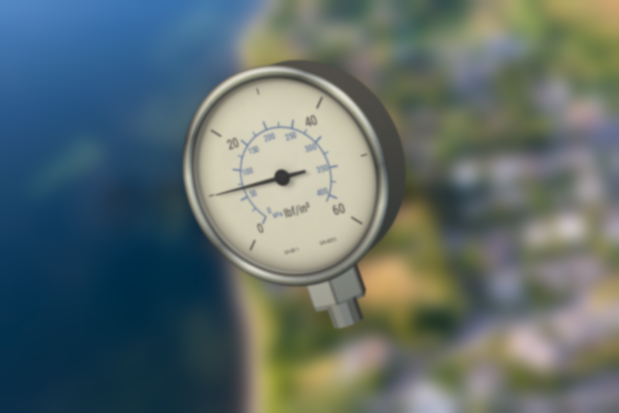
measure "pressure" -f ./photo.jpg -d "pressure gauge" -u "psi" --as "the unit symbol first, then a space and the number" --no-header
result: psi 10
